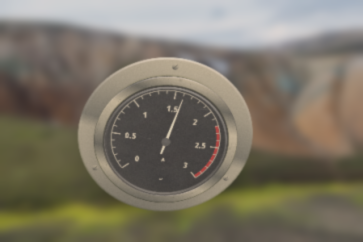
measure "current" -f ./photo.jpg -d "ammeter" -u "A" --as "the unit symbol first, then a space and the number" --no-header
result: A 1.6
